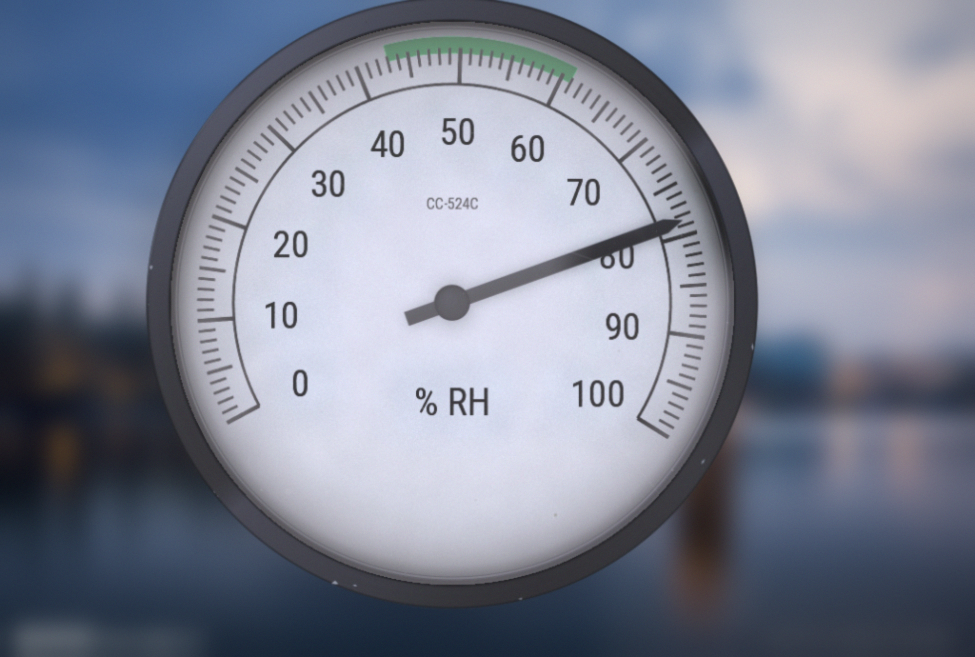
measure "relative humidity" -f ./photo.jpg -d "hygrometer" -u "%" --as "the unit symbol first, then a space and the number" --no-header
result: % 78.5
